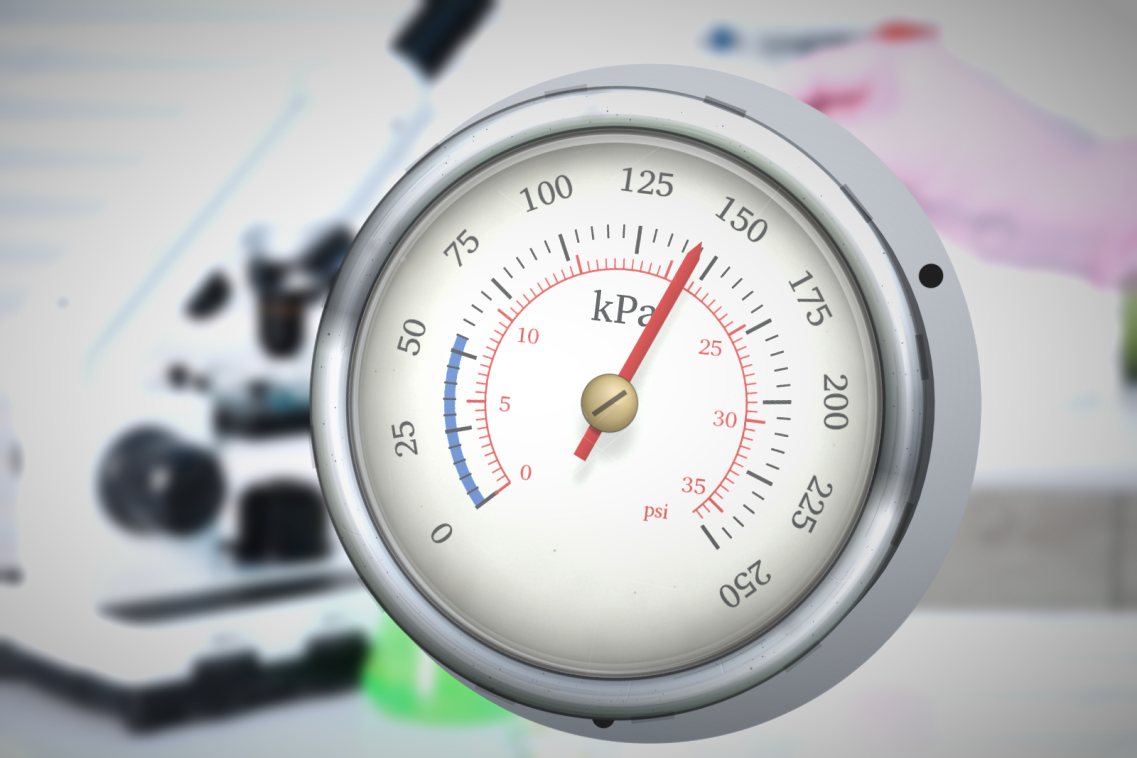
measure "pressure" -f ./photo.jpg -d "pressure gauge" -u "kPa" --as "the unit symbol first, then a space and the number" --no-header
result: kPa 145
